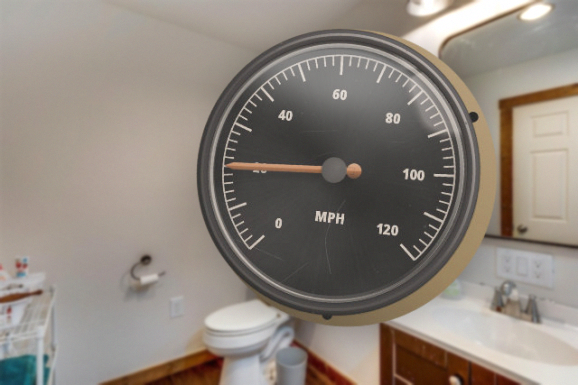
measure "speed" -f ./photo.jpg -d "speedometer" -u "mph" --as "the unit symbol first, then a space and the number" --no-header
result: mph 20
